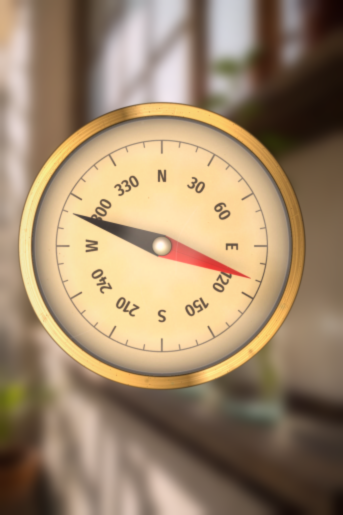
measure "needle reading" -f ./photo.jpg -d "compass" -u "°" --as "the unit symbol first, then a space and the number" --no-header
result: ° 110
